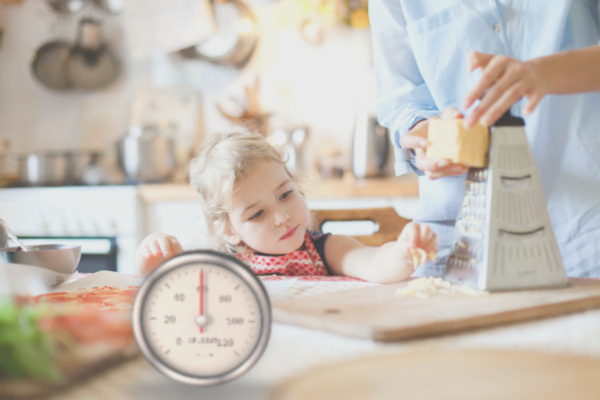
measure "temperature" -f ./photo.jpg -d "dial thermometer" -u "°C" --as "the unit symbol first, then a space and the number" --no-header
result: °C 60
